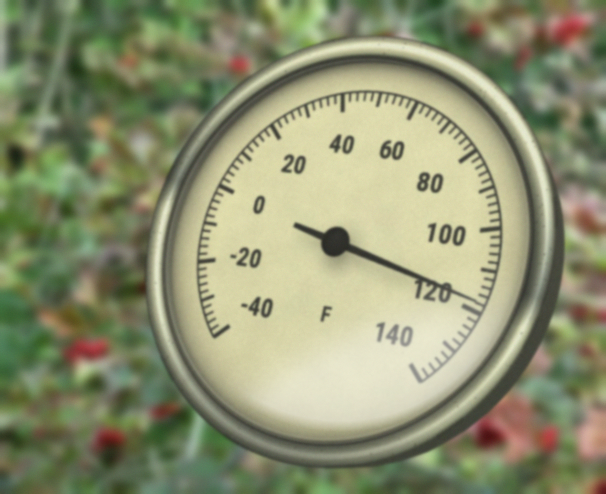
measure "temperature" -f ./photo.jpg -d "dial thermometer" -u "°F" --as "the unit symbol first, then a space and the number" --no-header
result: °F 118
